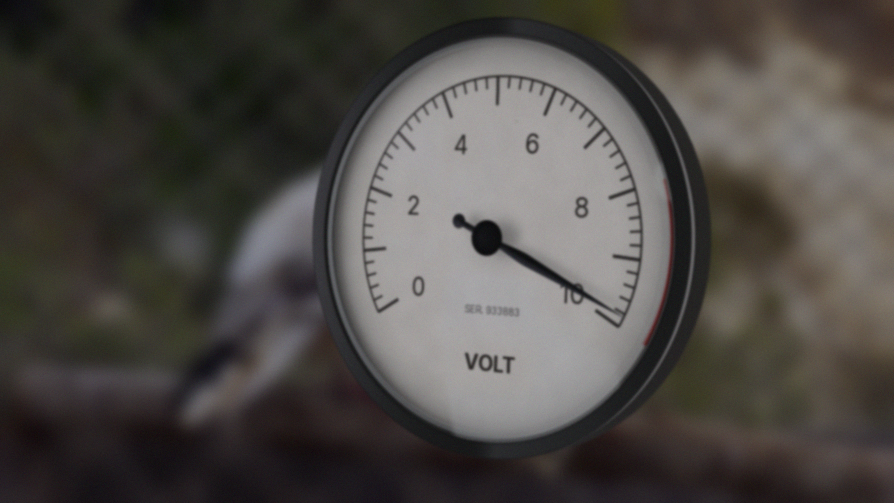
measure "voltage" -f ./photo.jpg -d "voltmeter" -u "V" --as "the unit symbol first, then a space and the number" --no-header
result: V 9.8
